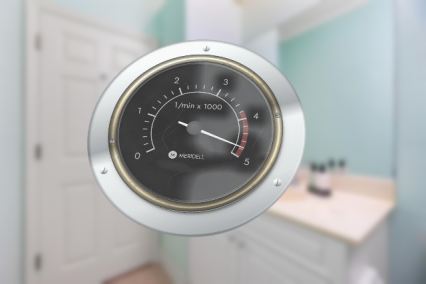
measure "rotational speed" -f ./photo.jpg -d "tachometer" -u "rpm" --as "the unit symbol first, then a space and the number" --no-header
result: rpm 4800
